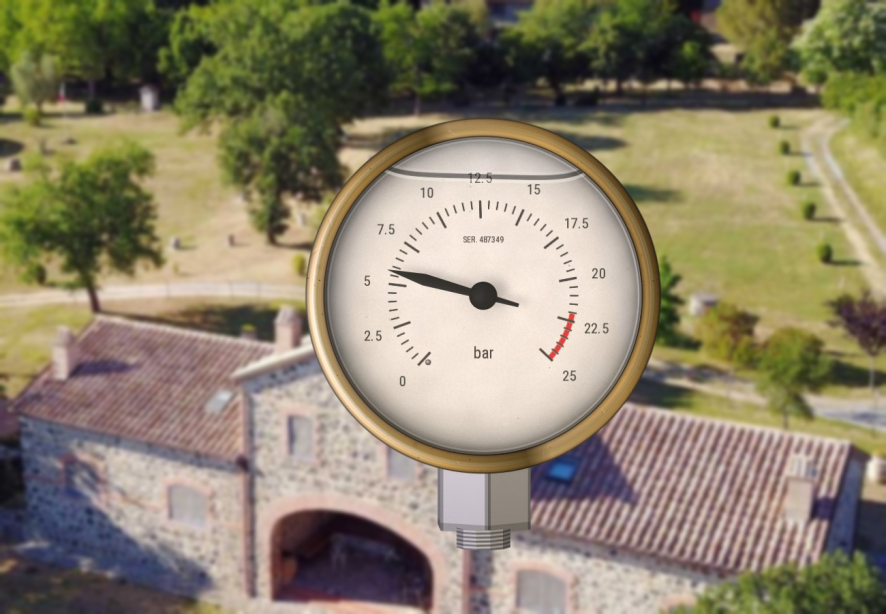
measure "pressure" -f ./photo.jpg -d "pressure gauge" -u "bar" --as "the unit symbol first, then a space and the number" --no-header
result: bar 5.75
